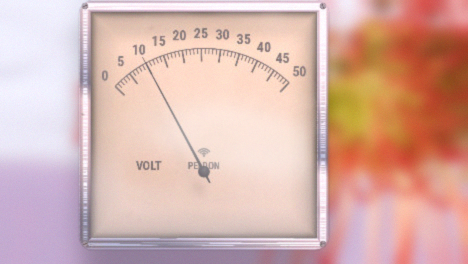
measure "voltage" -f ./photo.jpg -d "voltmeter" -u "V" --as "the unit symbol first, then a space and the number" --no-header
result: V 10
